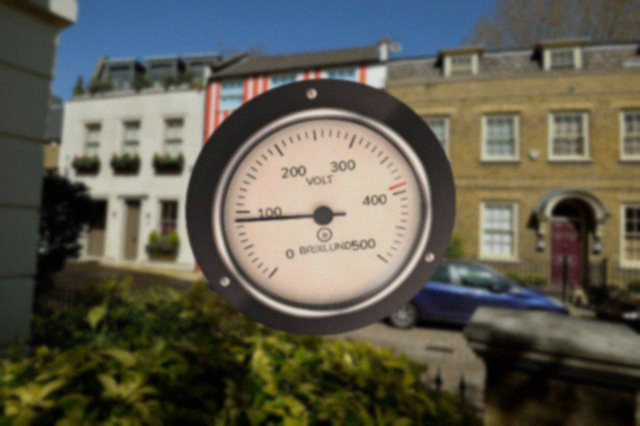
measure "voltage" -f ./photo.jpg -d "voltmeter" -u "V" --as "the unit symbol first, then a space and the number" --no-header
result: V 90
